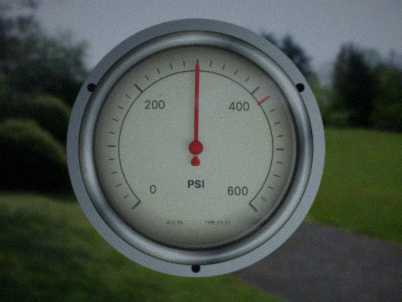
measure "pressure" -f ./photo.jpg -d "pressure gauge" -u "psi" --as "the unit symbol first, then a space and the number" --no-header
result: psi 300
